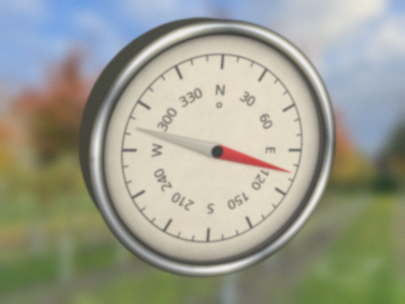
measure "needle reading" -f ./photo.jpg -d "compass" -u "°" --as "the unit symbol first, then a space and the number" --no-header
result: ° 105
